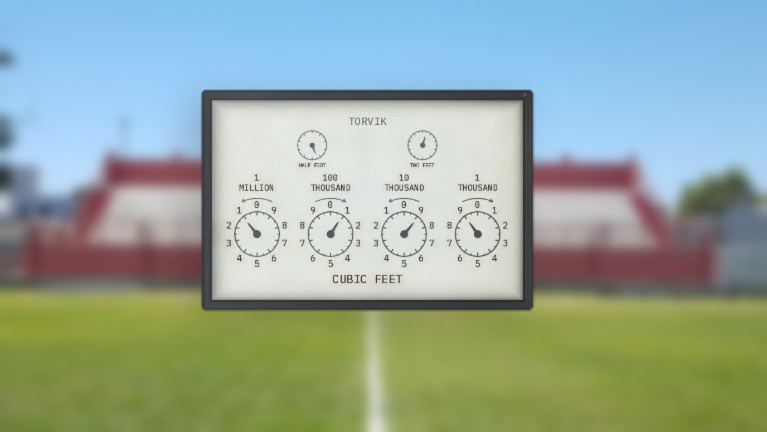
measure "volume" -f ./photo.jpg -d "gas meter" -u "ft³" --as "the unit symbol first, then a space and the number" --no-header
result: ft³ 108900
